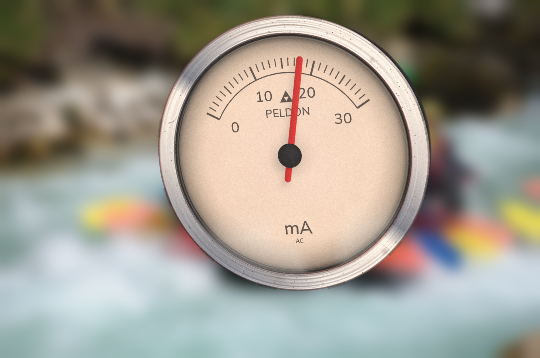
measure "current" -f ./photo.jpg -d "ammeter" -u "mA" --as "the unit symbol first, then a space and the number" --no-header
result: mA 18
